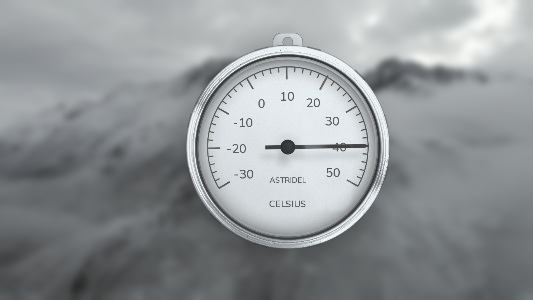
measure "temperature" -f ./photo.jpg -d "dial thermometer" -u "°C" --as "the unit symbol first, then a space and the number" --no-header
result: °C 40
